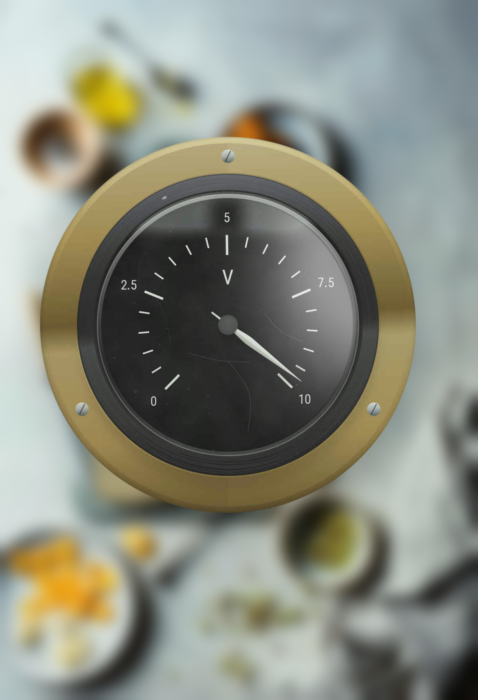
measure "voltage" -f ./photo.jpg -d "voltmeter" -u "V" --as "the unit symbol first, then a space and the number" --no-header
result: V 9.75
